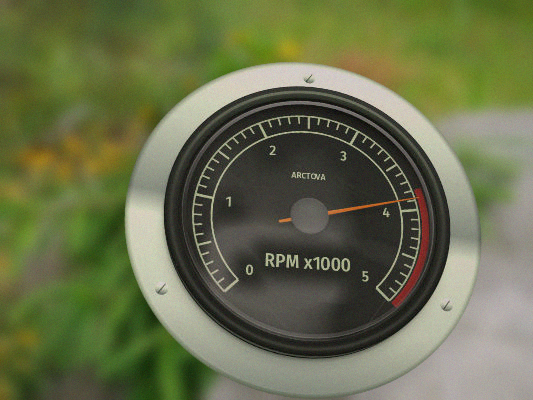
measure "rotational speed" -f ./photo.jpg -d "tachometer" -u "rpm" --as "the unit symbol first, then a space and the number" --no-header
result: rpm 3900
